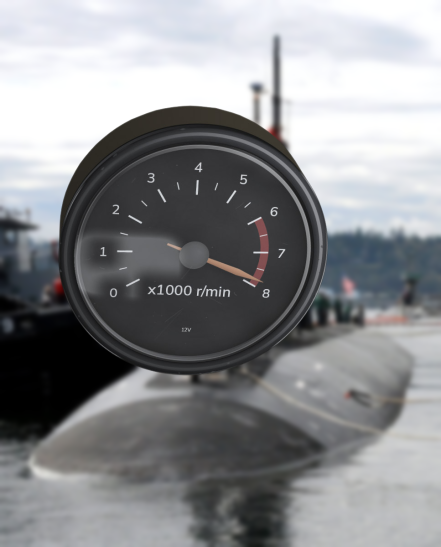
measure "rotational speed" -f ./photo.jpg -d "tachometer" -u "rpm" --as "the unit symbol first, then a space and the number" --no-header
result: rpm 7750
